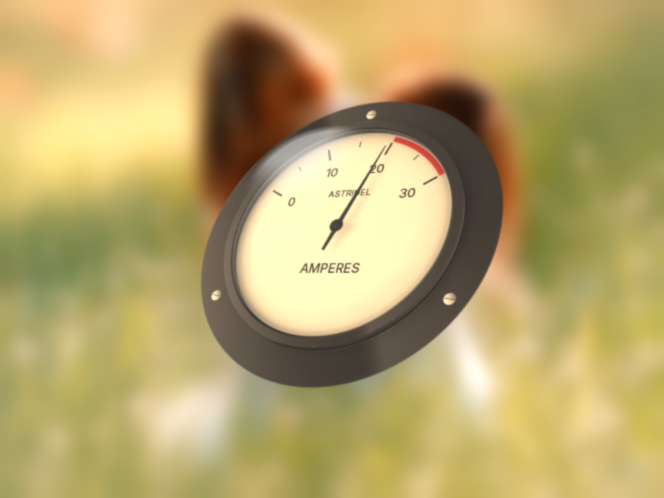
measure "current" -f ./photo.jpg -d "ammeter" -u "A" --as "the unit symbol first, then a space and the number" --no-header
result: A 20
